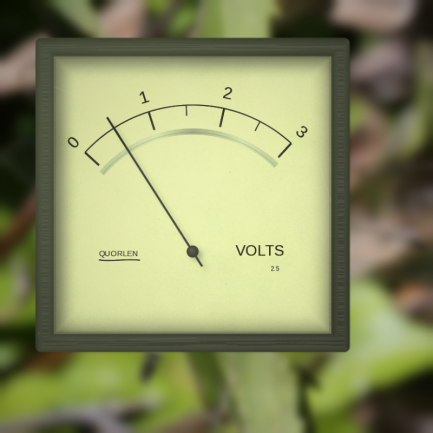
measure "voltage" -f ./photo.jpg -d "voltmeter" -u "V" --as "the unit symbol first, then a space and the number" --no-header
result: V 0.5
